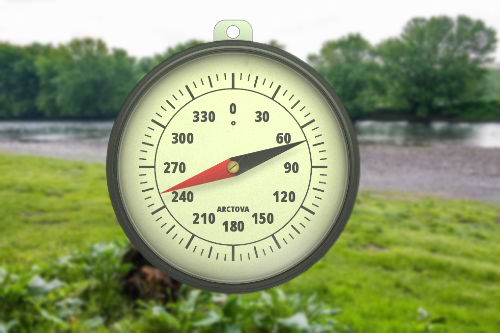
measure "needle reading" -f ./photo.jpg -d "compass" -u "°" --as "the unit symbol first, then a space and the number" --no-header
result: ° 250
